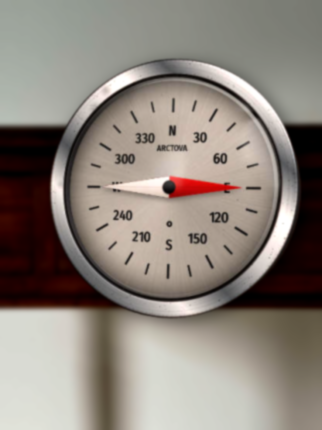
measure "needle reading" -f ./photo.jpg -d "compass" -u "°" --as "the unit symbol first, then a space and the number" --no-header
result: ° 90
